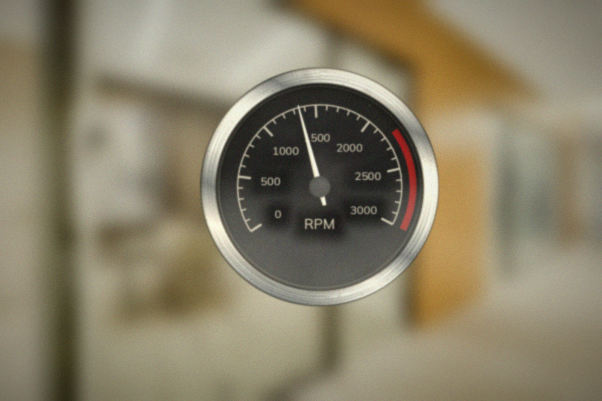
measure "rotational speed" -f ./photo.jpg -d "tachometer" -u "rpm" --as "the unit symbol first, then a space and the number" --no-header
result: rpm 1350
